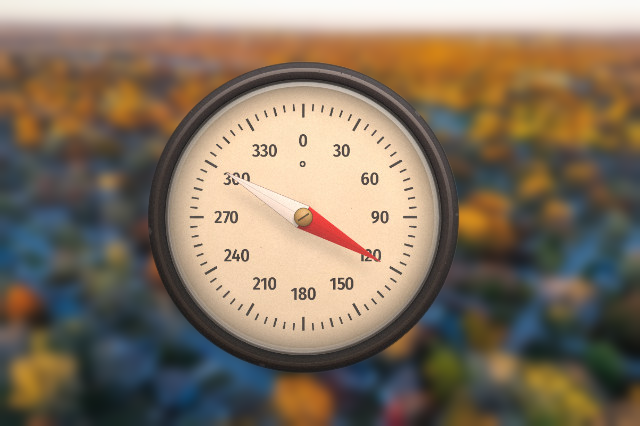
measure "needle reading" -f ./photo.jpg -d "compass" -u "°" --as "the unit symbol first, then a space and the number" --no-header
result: ° 120
